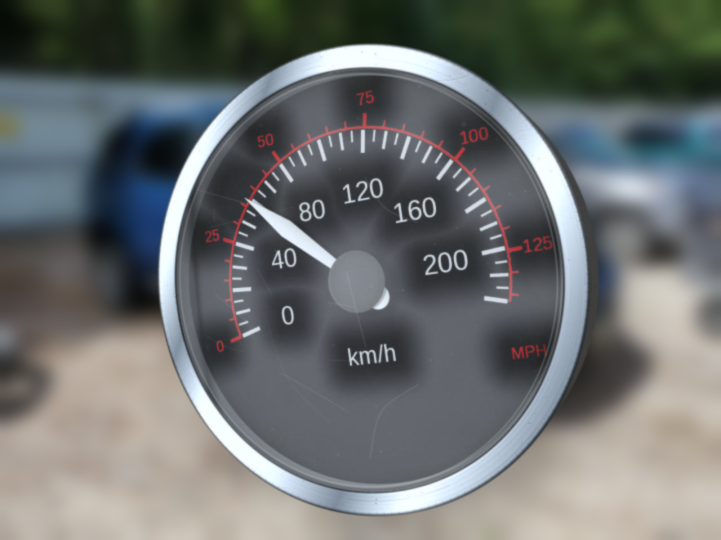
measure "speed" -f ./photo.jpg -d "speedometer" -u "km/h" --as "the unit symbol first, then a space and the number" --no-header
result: km/h 60
